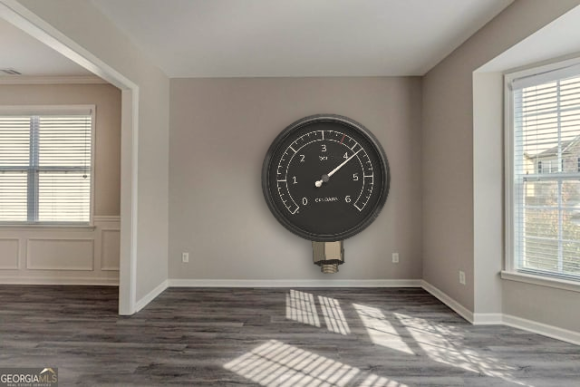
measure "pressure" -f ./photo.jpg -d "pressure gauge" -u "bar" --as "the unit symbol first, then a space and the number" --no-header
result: bar 4.2
